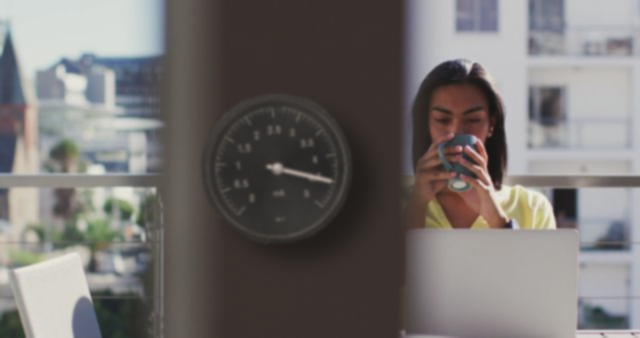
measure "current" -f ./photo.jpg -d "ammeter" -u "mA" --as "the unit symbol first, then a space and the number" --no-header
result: mA 4.5
